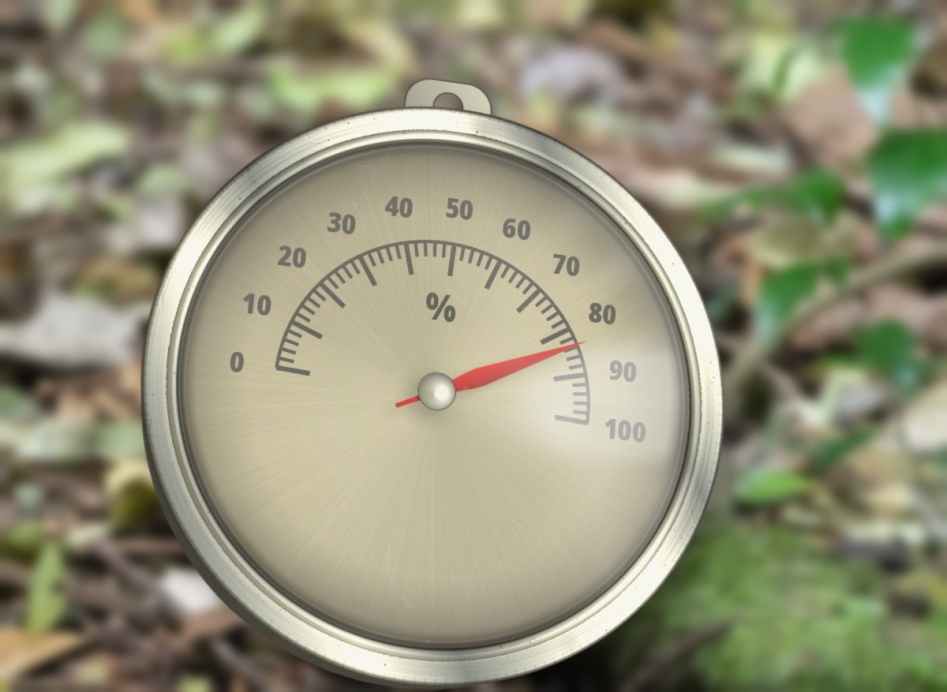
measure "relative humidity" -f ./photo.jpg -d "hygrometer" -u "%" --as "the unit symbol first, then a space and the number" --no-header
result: % 84
